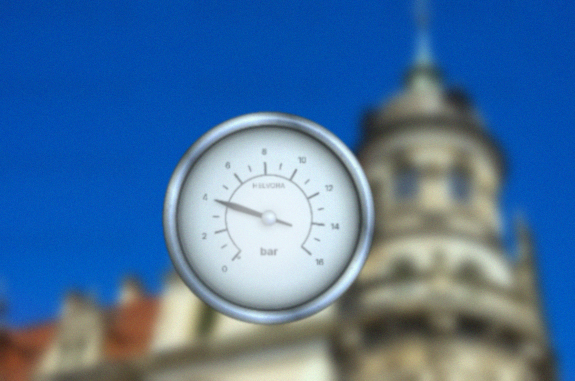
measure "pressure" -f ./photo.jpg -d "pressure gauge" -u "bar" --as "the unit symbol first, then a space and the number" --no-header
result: bar 4
